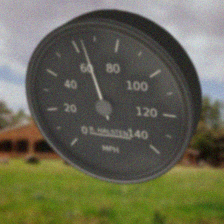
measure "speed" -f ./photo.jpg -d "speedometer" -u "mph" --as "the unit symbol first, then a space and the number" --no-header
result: mph 65
